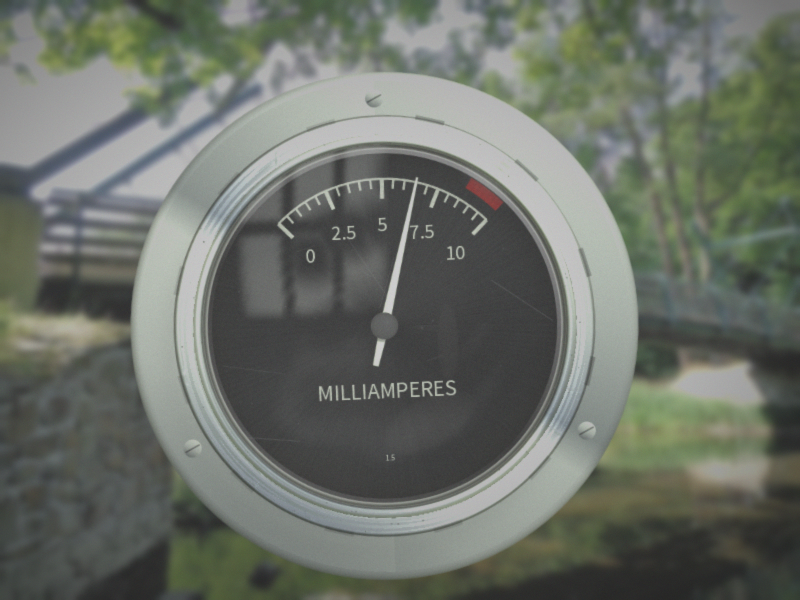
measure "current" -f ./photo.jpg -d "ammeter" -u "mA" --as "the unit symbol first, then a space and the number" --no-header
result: mA 6.5
